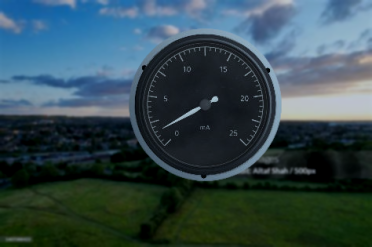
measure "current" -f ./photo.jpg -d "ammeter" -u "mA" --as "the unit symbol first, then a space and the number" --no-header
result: mA 1.5
